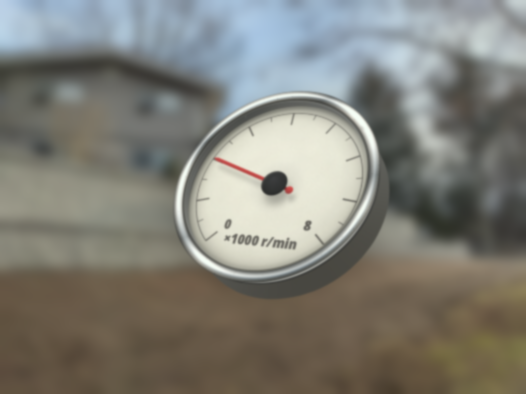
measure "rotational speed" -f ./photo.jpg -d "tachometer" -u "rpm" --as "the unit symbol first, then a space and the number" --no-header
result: rpm 2000
